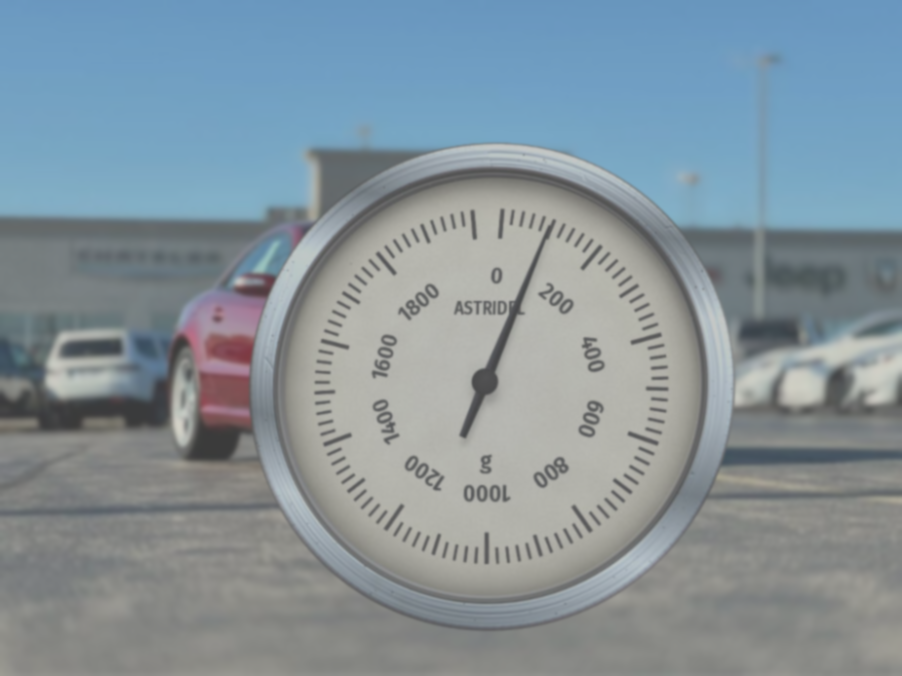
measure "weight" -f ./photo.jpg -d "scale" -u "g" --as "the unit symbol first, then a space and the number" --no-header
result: g 100
